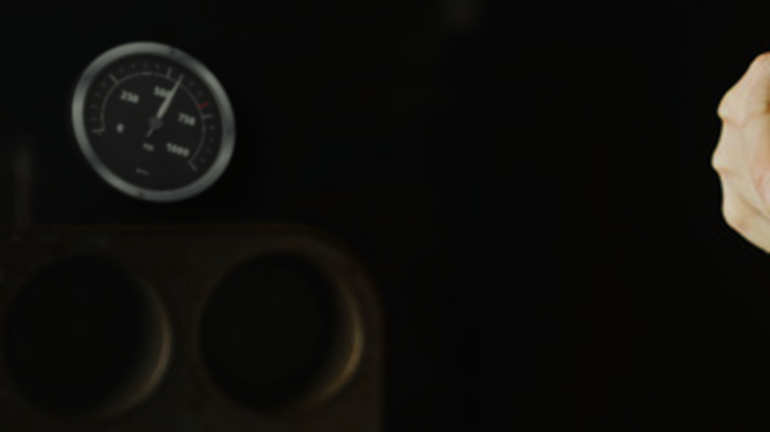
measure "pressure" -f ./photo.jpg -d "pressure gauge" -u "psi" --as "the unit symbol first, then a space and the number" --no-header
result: psi 550
